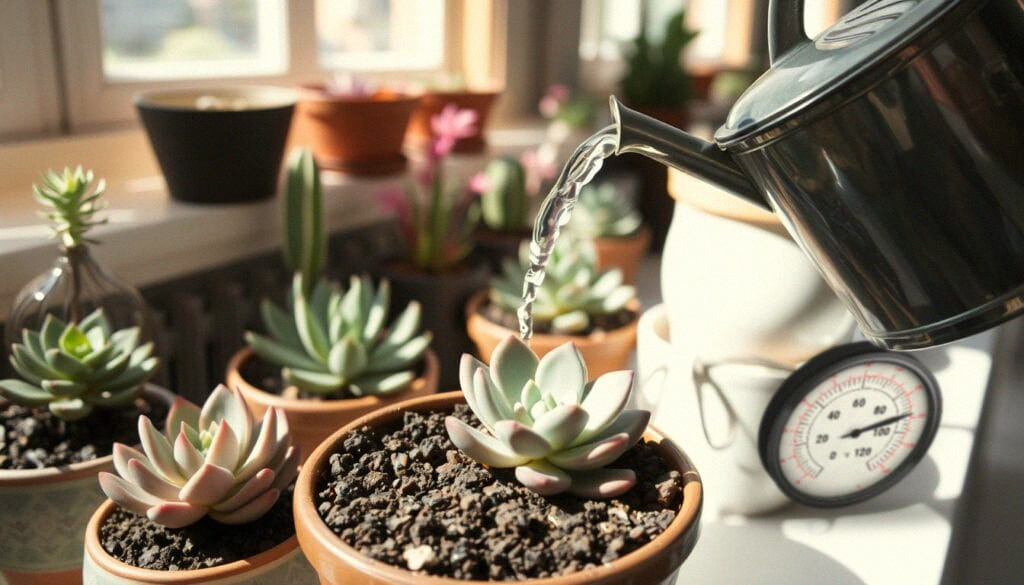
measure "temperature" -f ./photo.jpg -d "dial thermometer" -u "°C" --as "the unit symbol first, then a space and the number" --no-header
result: °C 90
